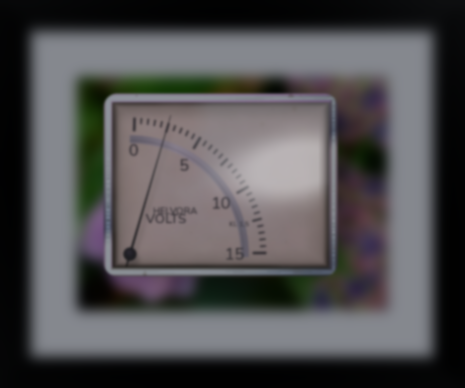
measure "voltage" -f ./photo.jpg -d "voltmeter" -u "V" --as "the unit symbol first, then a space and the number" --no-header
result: V 2.5
